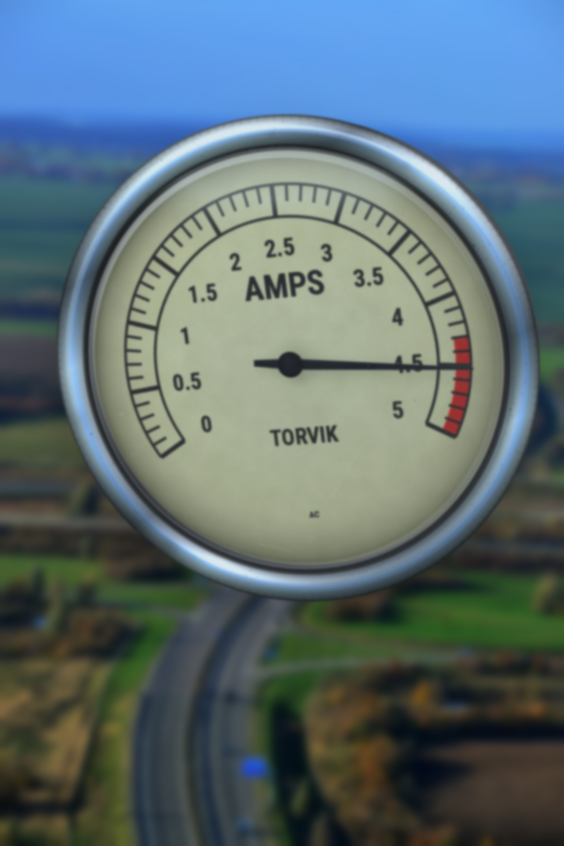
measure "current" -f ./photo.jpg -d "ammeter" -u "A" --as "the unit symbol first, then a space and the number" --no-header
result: A 4.5
